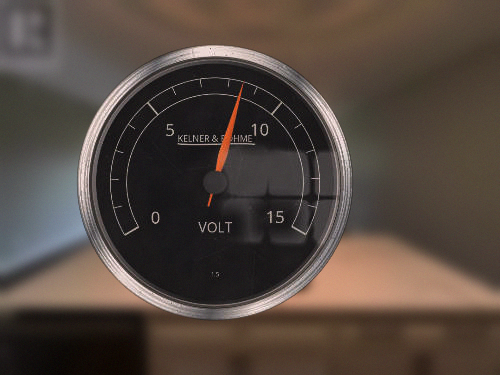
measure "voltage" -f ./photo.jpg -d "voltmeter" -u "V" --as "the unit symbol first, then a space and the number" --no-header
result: V 8.5
